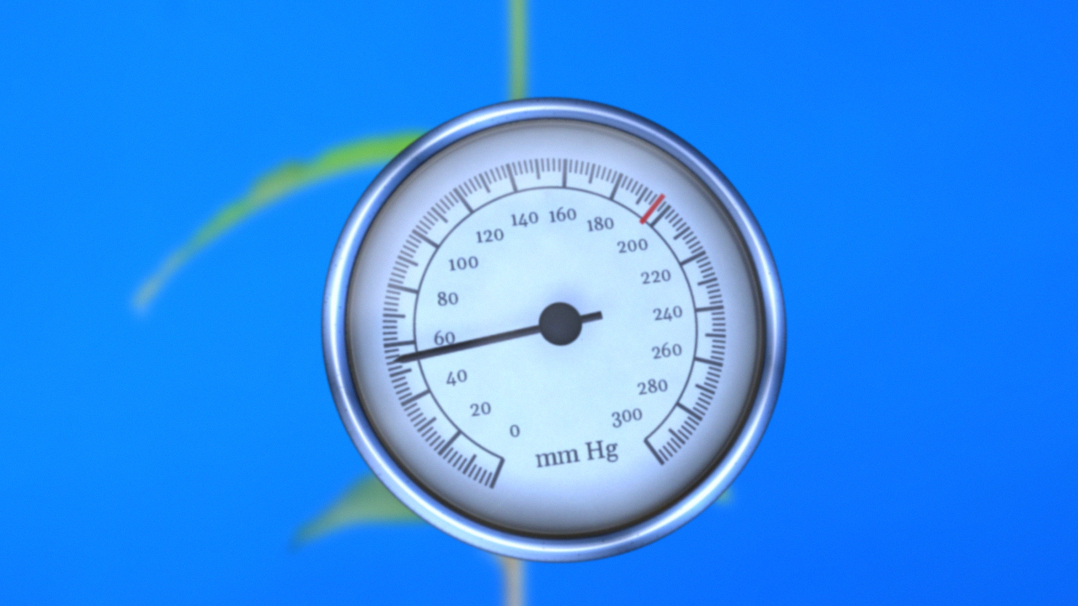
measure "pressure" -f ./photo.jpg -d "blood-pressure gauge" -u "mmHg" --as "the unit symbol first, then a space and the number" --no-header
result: mmHg 54
